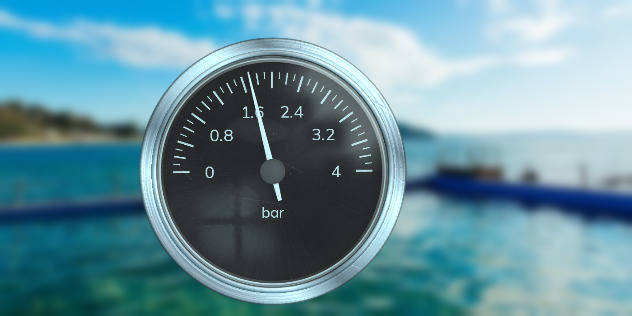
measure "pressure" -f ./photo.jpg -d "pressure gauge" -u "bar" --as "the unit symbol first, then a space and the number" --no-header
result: bar 1.7
